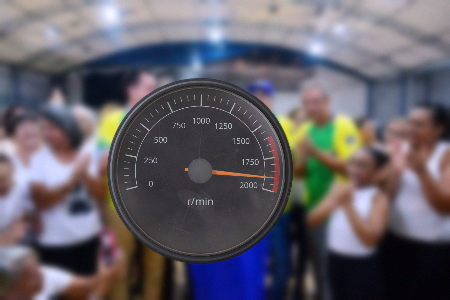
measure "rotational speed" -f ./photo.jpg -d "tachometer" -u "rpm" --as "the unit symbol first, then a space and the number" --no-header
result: rpm 1900
